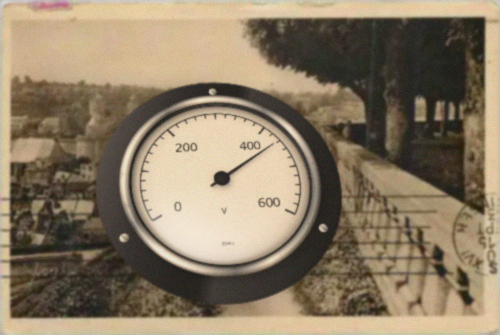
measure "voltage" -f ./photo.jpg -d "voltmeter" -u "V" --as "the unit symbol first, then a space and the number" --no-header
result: V 440
